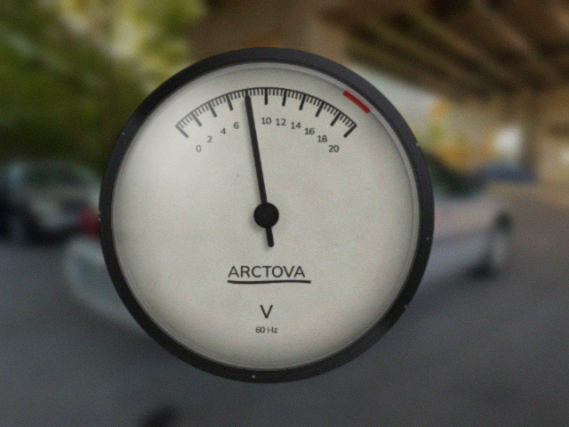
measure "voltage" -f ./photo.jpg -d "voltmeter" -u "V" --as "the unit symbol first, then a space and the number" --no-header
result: V 8
